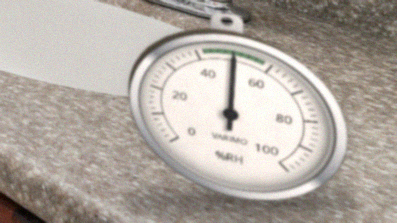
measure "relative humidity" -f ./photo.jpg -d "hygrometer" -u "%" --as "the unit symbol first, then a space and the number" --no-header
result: % 50
